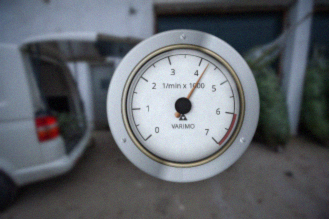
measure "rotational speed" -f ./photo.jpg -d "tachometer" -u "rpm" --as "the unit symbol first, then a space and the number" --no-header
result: rpm 4250
